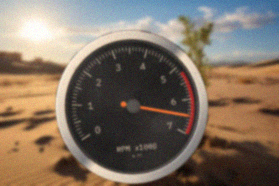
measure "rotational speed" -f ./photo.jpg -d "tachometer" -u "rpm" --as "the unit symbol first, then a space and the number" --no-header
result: rpm 6500
